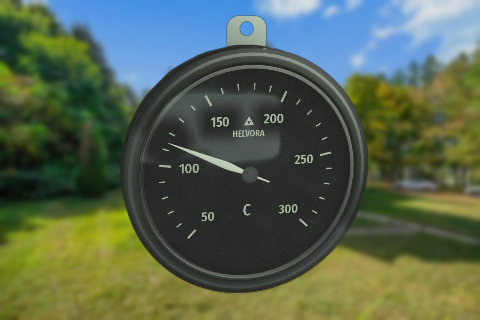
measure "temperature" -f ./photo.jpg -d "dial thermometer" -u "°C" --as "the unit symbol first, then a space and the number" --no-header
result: °C 115
